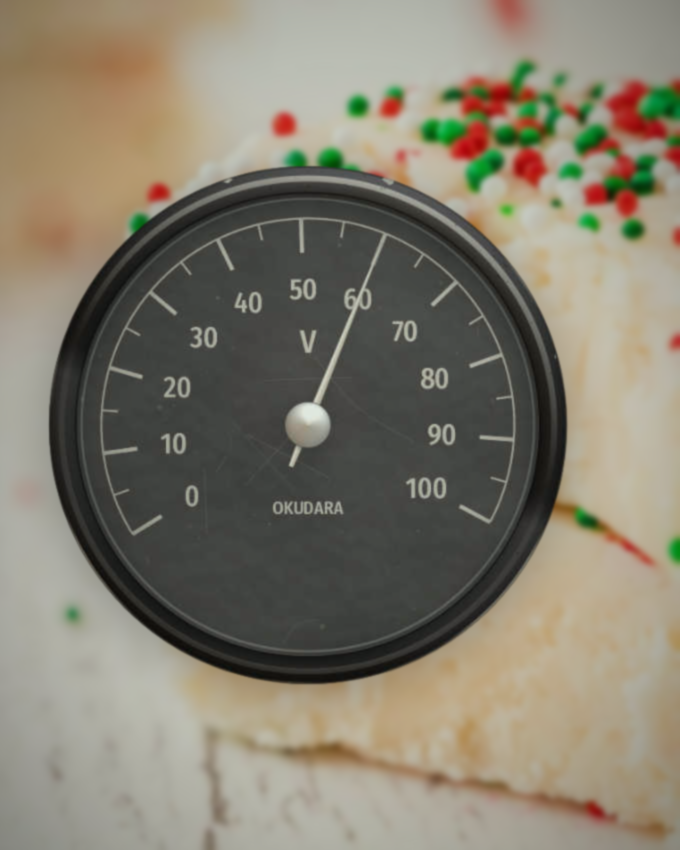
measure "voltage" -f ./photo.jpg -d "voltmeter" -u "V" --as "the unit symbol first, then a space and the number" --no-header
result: V 60
